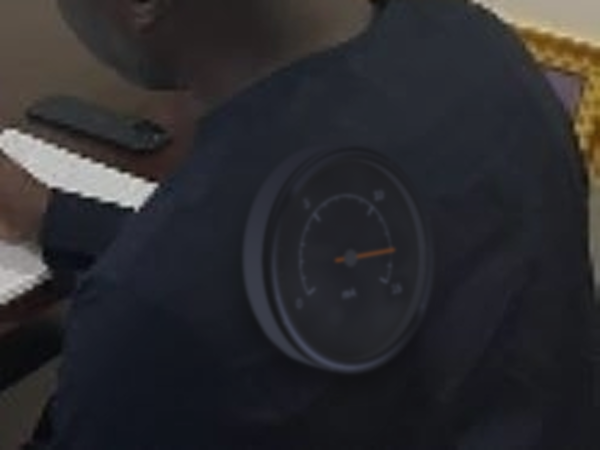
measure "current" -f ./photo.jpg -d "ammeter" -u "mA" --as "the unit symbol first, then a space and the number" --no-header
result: mA 13
